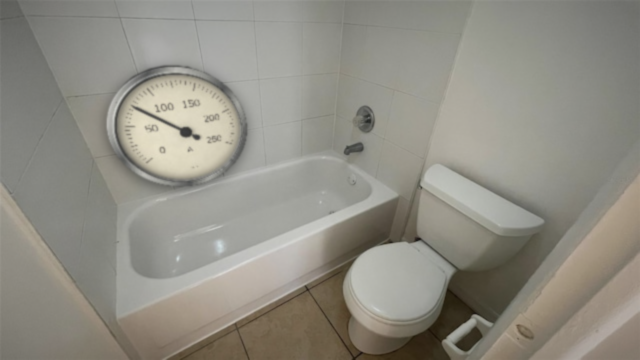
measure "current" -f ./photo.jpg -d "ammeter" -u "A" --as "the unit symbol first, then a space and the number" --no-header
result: A 75
